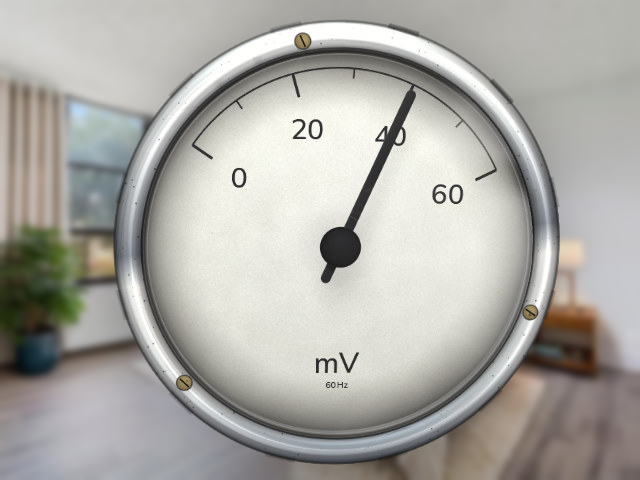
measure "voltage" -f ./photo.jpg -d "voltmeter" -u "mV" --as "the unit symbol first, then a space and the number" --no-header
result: mV 40
